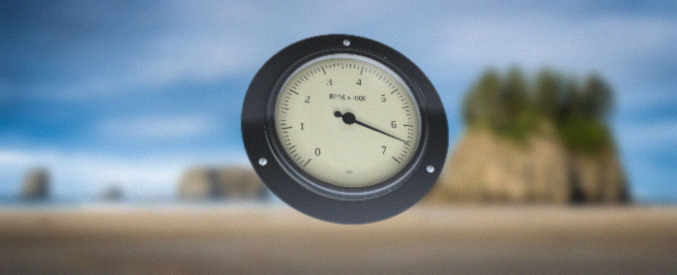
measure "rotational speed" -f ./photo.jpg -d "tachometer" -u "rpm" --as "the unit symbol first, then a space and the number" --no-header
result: rpm 6500
